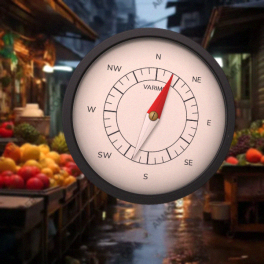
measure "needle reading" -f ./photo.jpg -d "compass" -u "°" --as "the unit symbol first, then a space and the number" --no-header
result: ° 20
